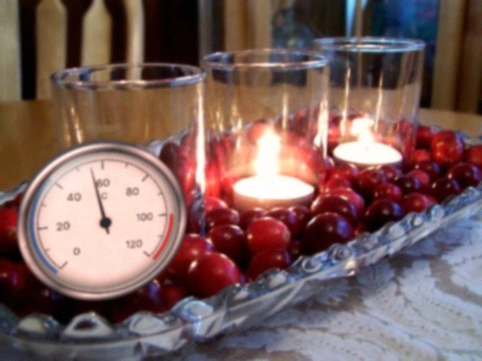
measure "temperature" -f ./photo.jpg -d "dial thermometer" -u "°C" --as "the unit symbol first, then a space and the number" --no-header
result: °C 55
